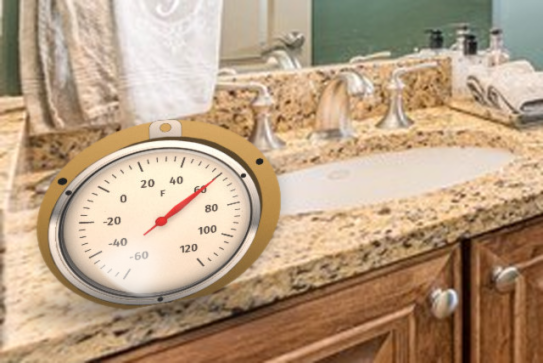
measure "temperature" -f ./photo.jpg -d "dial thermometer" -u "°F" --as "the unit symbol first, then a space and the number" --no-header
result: °F 60
